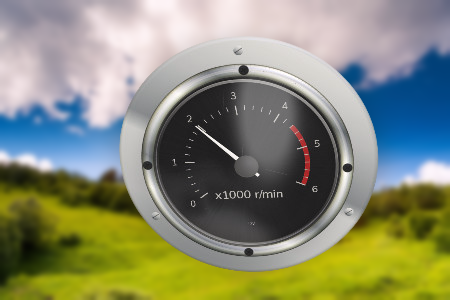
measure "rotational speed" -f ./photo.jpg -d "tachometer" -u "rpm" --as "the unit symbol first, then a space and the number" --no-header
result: rpm 2000
